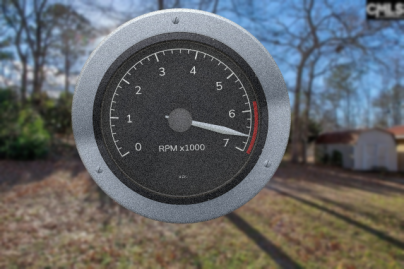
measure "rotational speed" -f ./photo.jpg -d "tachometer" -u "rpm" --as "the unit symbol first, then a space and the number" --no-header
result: rpm 6600
